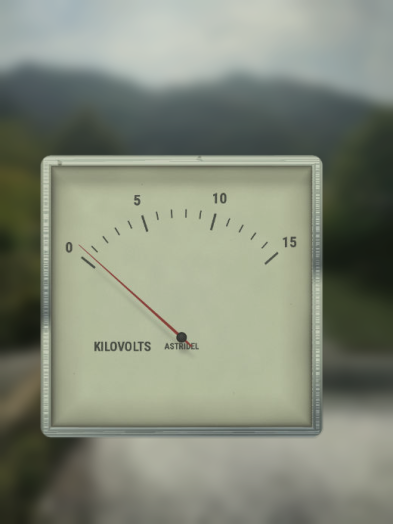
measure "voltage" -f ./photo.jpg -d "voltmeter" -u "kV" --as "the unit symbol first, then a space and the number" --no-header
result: kV 0.5
